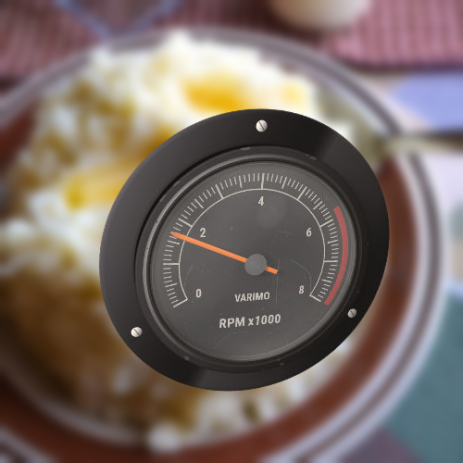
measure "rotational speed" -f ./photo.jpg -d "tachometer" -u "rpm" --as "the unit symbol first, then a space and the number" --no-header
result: rpm 1700
